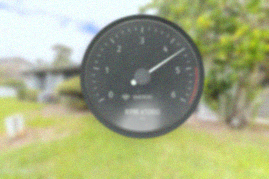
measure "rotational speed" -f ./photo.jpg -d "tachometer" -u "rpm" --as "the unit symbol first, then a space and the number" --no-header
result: rpm 4400
